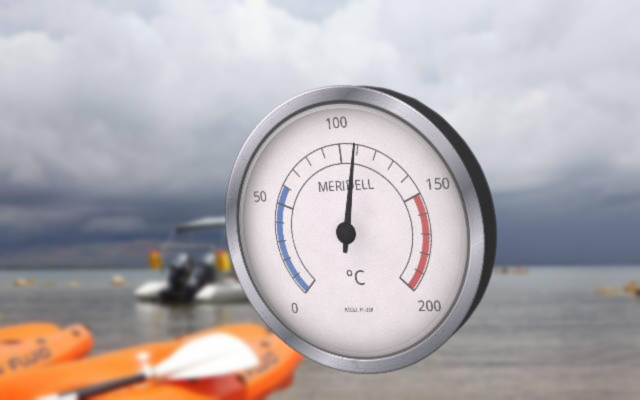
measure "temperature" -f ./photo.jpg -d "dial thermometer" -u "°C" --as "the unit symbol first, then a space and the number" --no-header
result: °C 110
